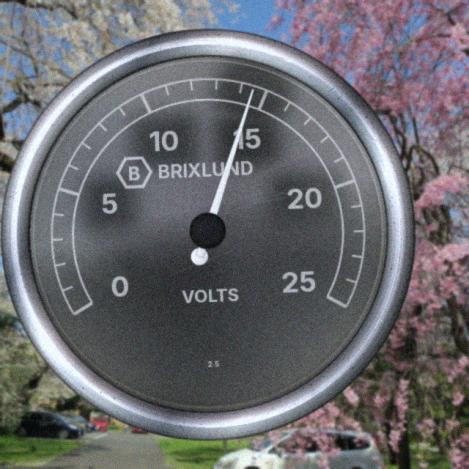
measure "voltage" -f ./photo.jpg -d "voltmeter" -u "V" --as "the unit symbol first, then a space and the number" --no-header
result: V 14.5
